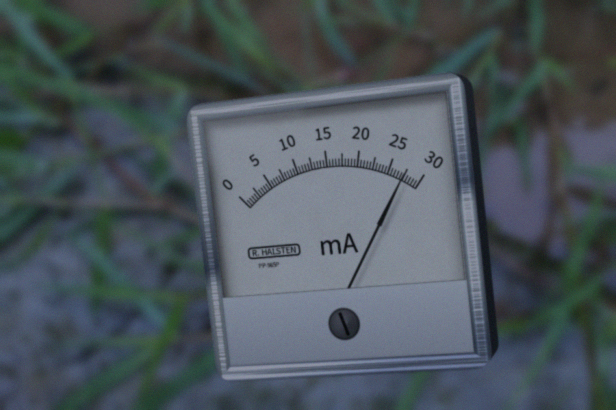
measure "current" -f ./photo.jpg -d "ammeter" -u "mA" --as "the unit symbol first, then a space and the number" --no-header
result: mA 27.5
